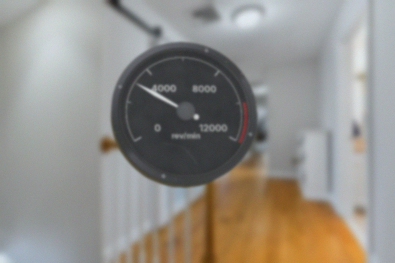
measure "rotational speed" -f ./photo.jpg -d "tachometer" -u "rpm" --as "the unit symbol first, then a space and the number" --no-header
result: rpm 3000
